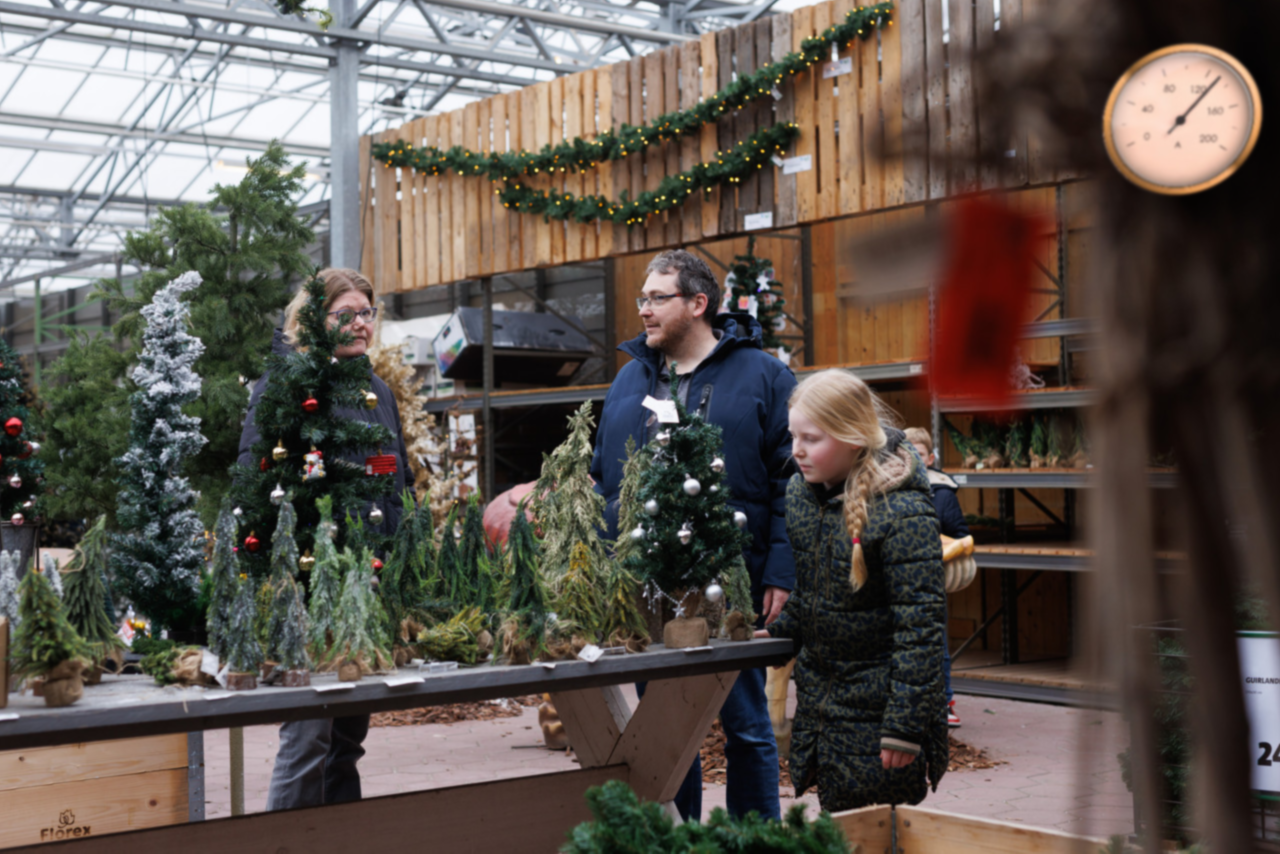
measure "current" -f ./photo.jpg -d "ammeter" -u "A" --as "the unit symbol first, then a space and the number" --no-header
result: A 130
